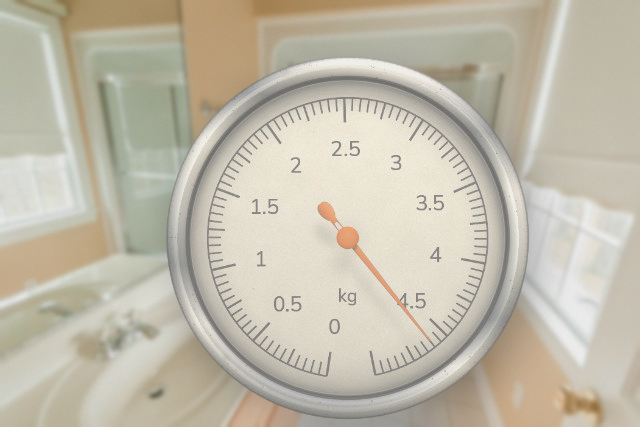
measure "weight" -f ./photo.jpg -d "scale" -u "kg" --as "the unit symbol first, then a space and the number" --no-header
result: kg 4.6
